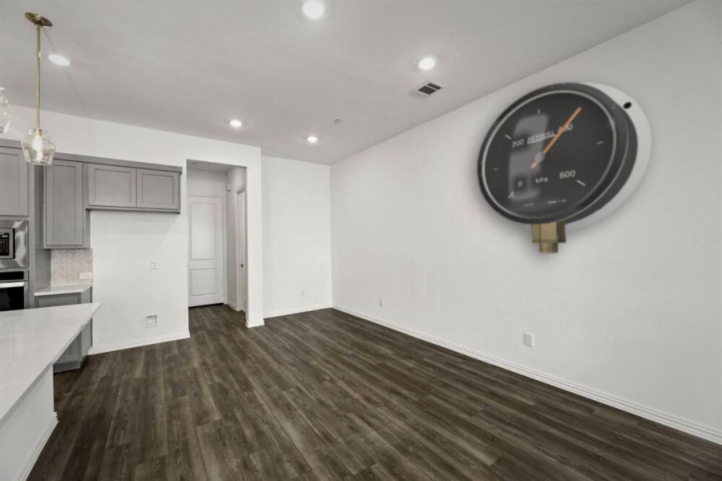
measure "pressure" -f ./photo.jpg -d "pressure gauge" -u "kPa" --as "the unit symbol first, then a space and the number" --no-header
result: kPa 400
